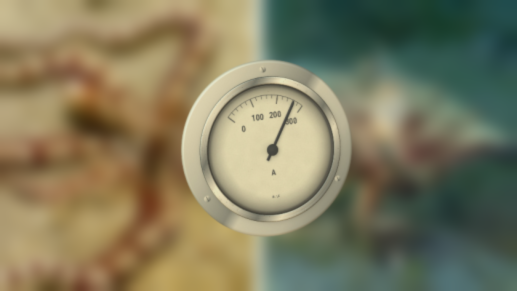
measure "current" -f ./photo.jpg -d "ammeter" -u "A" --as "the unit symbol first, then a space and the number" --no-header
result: A 260
